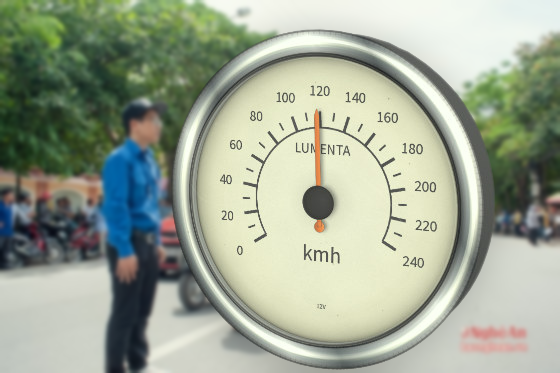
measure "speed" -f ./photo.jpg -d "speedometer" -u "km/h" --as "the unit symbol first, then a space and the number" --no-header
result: km/h 120
